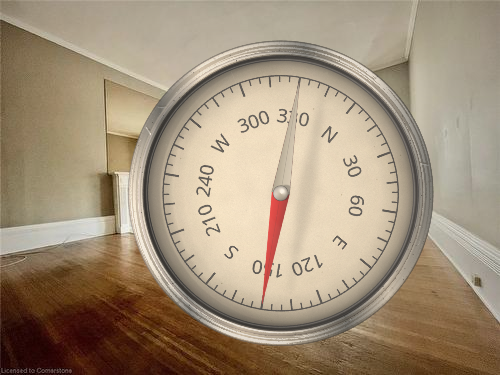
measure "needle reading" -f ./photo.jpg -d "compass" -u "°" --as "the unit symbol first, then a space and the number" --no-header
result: ° 150
